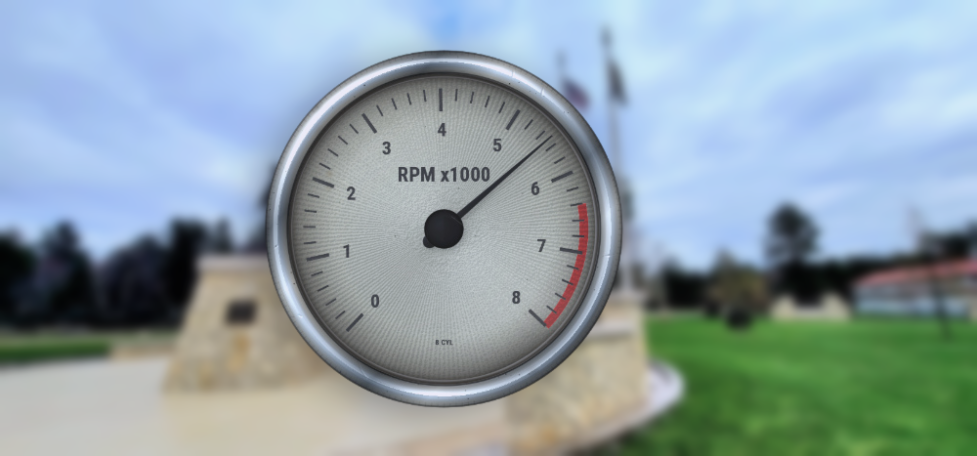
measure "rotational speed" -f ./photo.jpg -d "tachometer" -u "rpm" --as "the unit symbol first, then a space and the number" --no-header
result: rpm 5500
